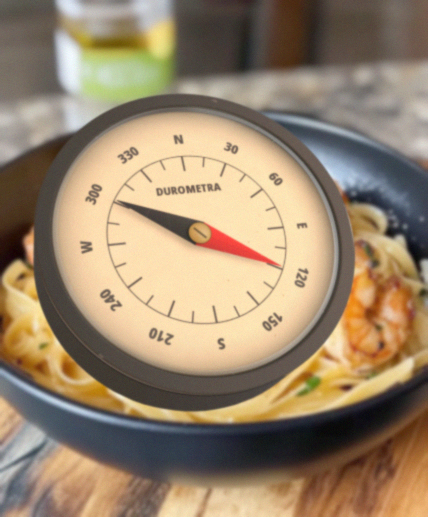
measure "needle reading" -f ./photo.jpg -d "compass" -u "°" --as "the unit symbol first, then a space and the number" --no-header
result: ° 120
